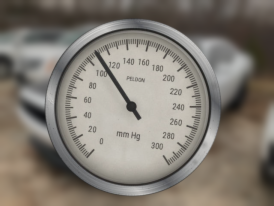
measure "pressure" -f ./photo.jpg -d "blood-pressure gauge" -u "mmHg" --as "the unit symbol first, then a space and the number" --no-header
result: mmHg 110
